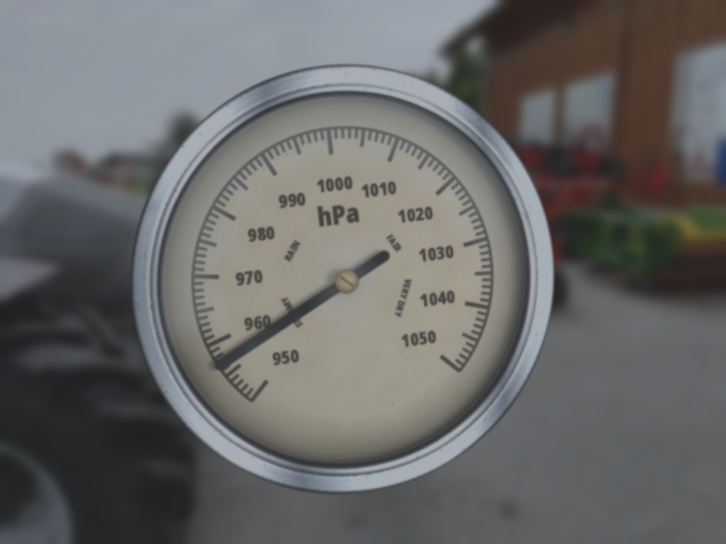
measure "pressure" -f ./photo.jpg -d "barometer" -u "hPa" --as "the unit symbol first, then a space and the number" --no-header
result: hPa 957
